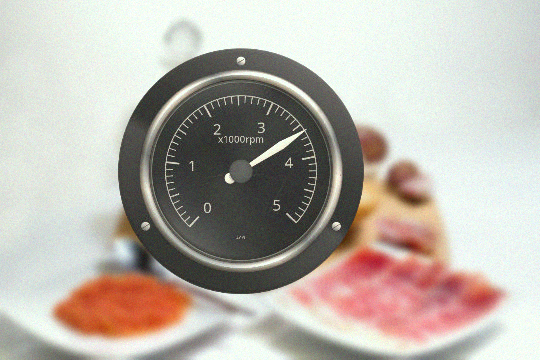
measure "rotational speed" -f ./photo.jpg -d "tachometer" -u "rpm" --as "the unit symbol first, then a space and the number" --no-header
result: rpm 3600
